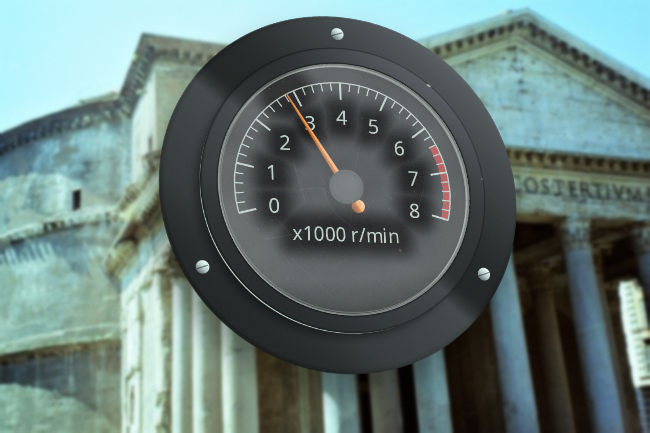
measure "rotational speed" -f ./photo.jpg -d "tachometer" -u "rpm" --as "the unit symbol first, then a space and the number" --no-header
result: rpm 2800
